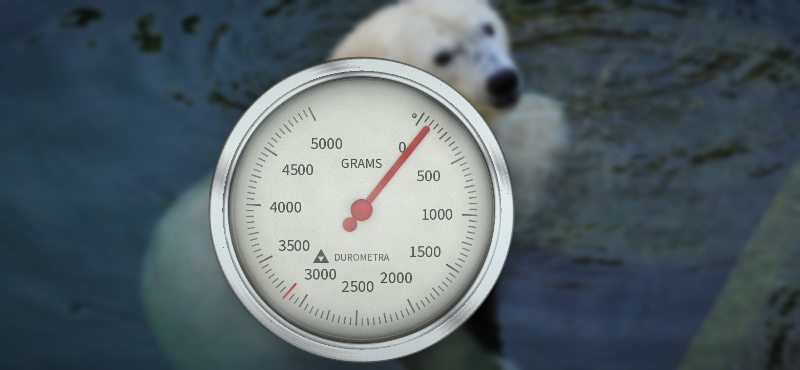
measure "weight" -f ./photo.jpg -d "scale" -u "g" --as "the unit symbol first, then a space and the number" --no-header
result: g 100
